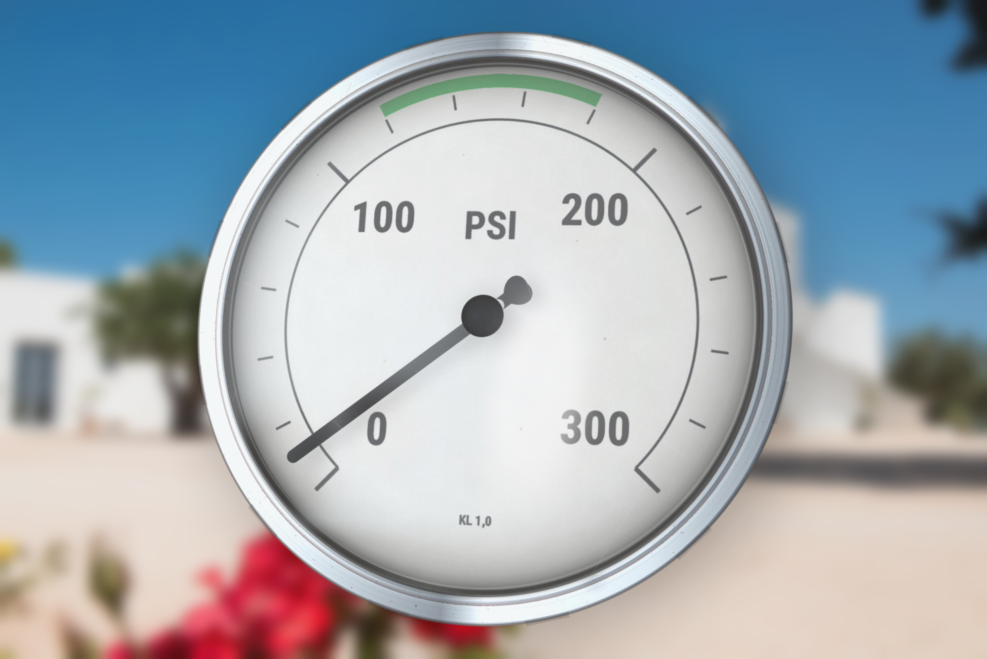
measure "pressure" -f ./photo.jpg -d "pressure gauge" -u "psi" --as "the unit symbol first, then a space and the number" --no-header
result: psi 10
